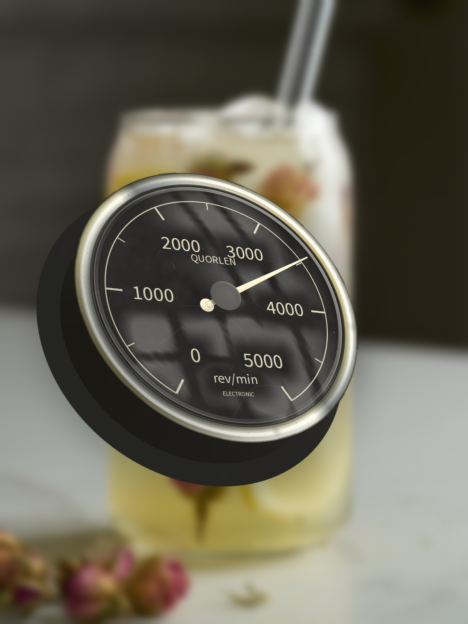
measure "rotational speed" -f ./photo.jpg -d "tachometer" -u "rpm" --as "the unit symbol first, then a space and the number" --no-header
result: rpm 3500
